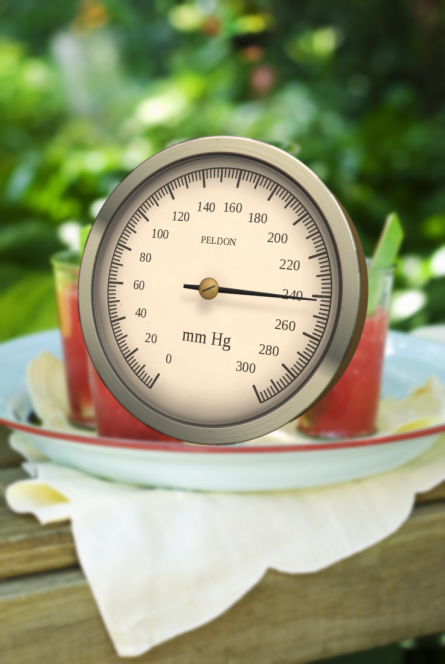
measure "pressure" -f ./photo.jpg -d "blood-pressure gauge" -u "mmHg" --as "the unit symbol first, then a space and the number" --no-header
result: mmHg 242
